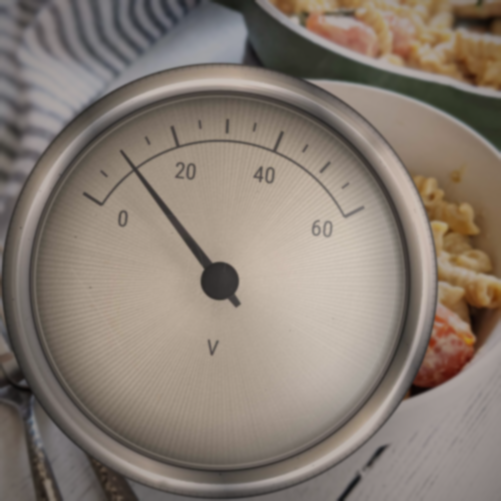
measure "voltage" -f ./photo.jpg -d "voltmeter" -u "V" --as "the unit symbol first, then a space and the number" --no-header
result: V 10
